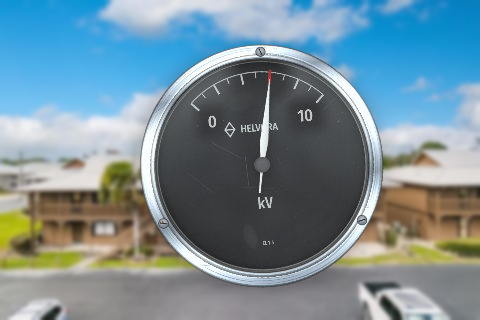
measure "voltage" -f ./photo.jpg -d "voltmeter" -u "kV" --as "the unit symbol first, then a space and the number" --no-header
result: kV 6
